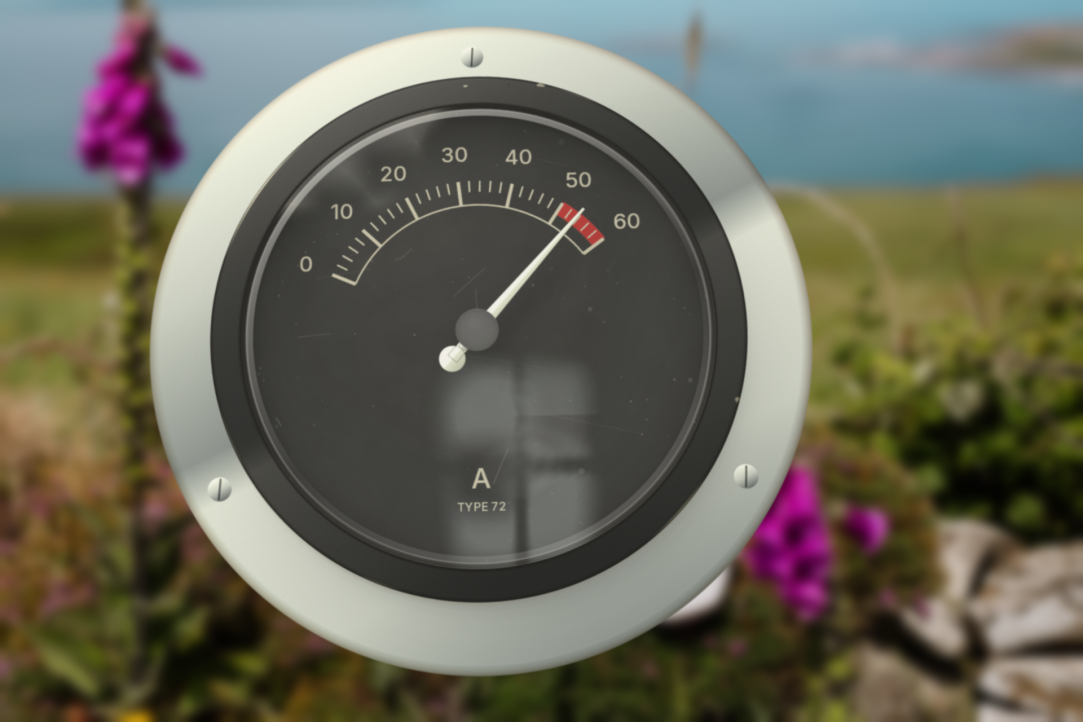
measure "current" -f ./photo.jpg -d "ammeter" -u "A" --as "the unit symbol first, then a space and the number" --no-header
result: A 54
